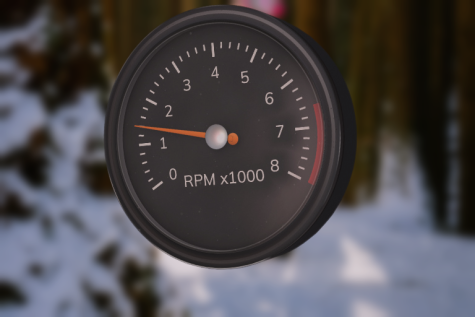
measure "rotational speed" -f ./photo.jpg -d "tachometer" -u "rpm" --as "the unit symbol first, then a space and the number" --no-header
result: rpm 1400
